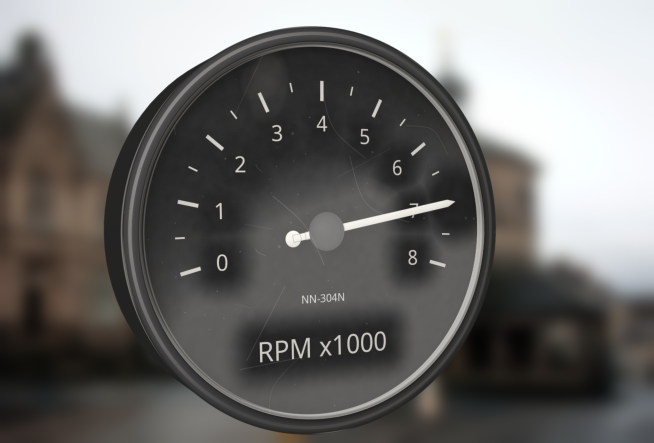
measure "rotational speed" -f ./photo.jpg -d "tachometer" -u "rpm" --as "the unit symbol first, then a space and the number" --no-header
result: rpm 7000
